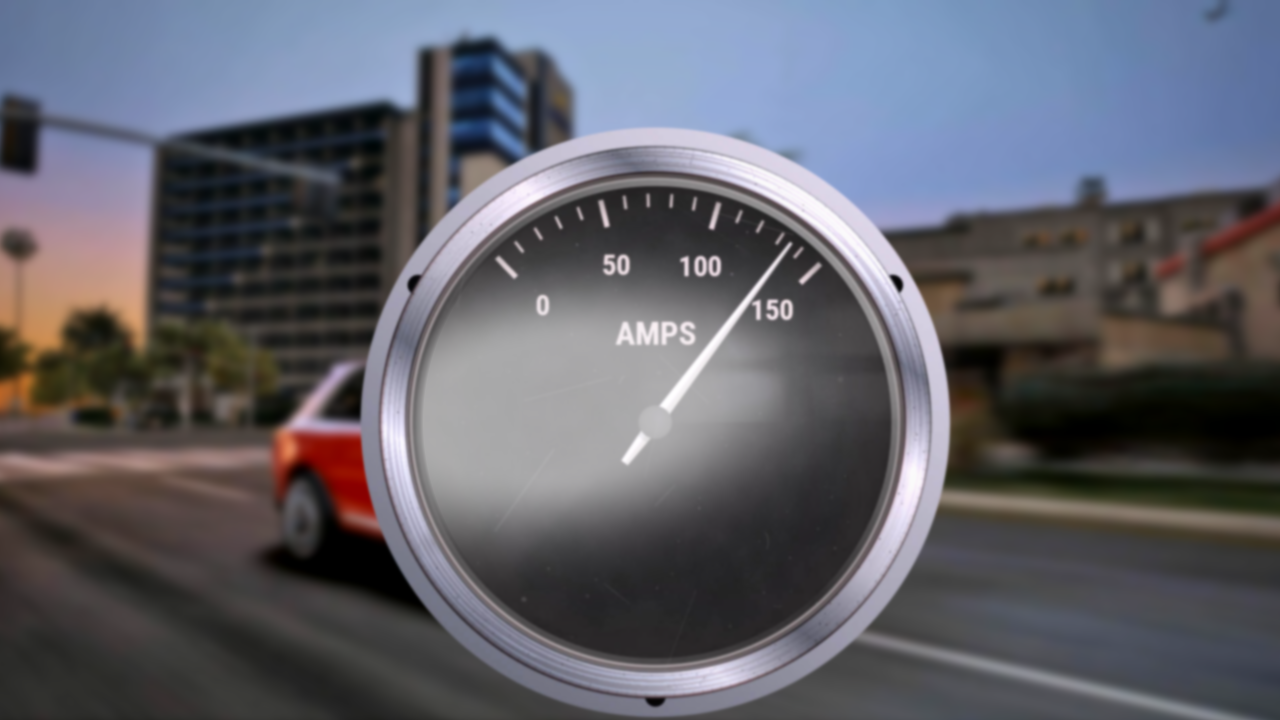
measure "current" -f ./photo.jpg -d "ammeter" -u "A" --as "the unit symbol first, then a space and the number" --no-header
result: A 135
